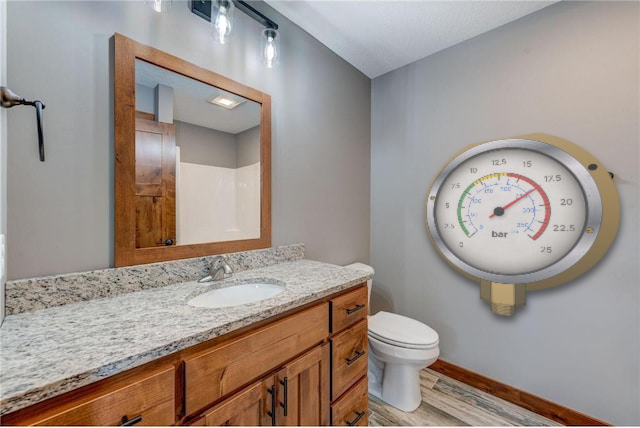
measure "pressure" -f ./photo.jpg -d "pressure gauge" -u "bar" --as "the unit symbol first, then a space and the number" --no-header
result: bar 17.5
